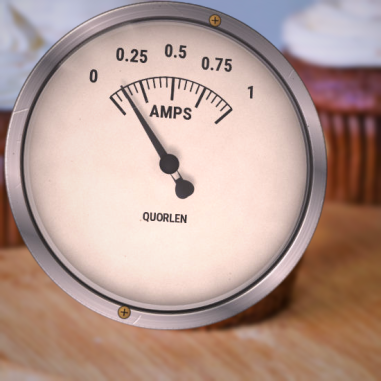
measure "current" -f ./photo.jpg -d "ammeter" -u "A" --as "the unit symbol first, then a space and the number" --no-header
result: A 0.1
